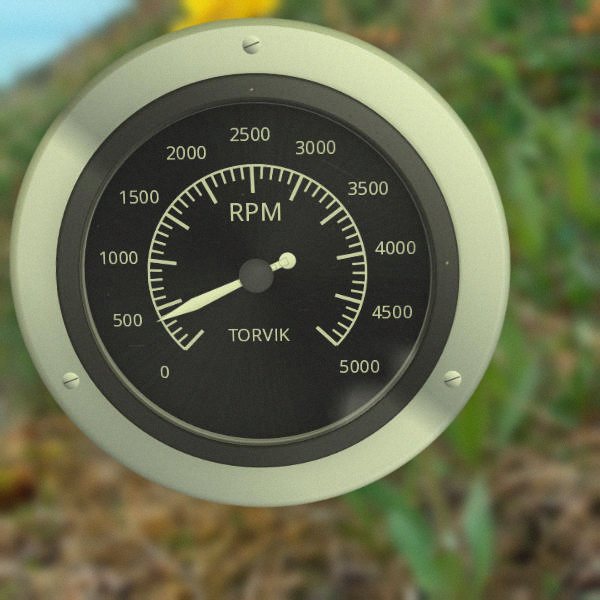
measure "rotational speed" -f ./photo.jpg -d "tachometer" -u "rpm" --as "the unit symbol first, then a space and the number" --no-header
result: rpm 400
